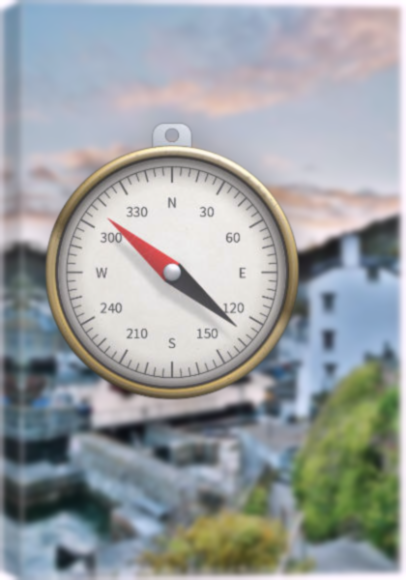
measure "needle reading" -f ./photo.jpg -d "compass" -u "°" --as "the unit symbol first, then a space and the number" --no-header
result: ° 310
